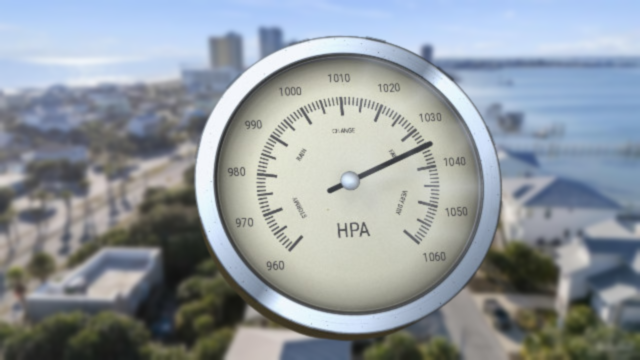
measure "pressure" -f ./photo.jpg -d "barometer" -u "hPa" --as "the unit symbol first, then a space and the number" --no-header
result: hPa 1035
